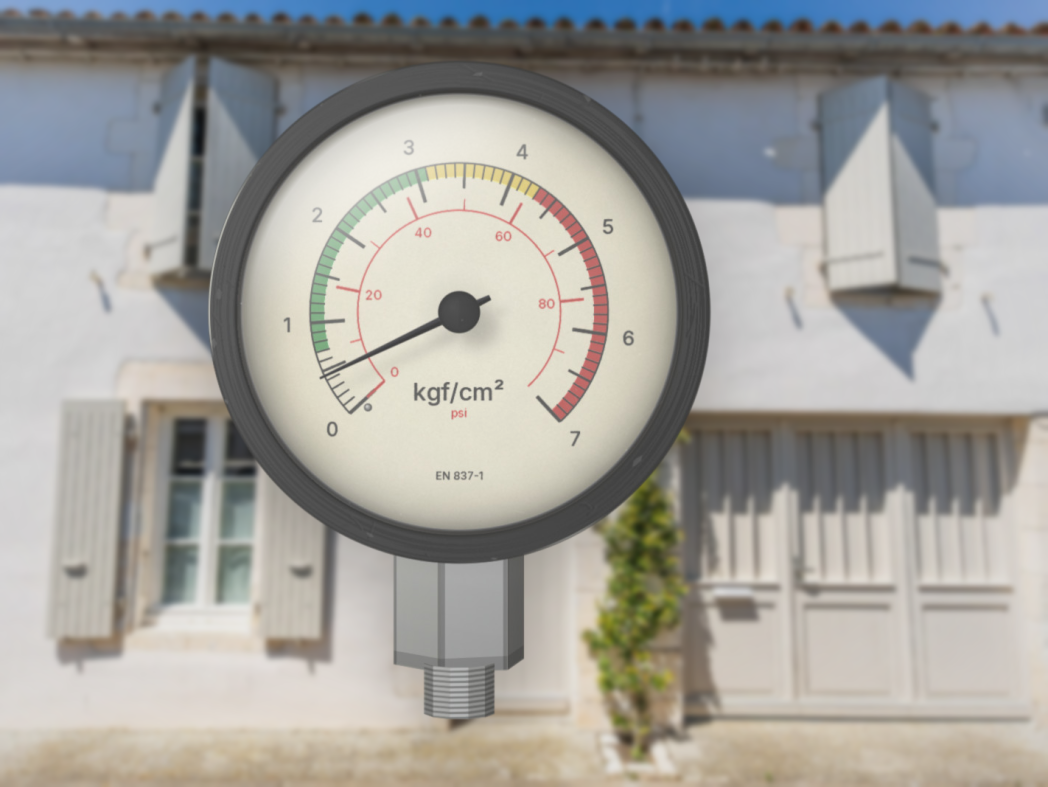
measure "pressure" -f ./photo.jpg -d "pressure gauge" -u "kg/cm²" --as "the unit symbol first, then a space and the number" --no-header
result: kg/cm² 0.45
